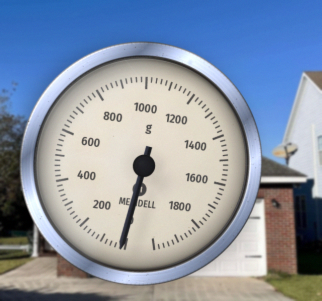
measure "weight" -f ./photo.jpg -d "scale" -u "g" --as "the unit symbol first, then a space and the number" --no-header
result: g 20
